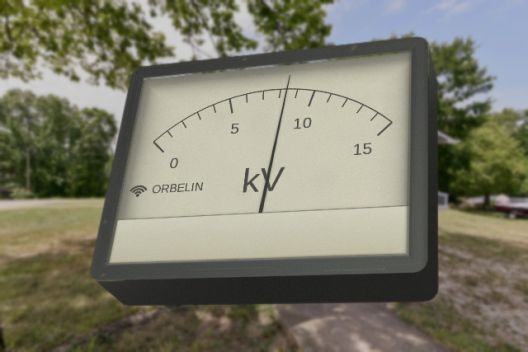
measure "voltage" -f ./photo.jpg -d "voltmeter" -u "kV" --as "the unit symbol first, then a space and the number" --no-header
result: kV 8.5
